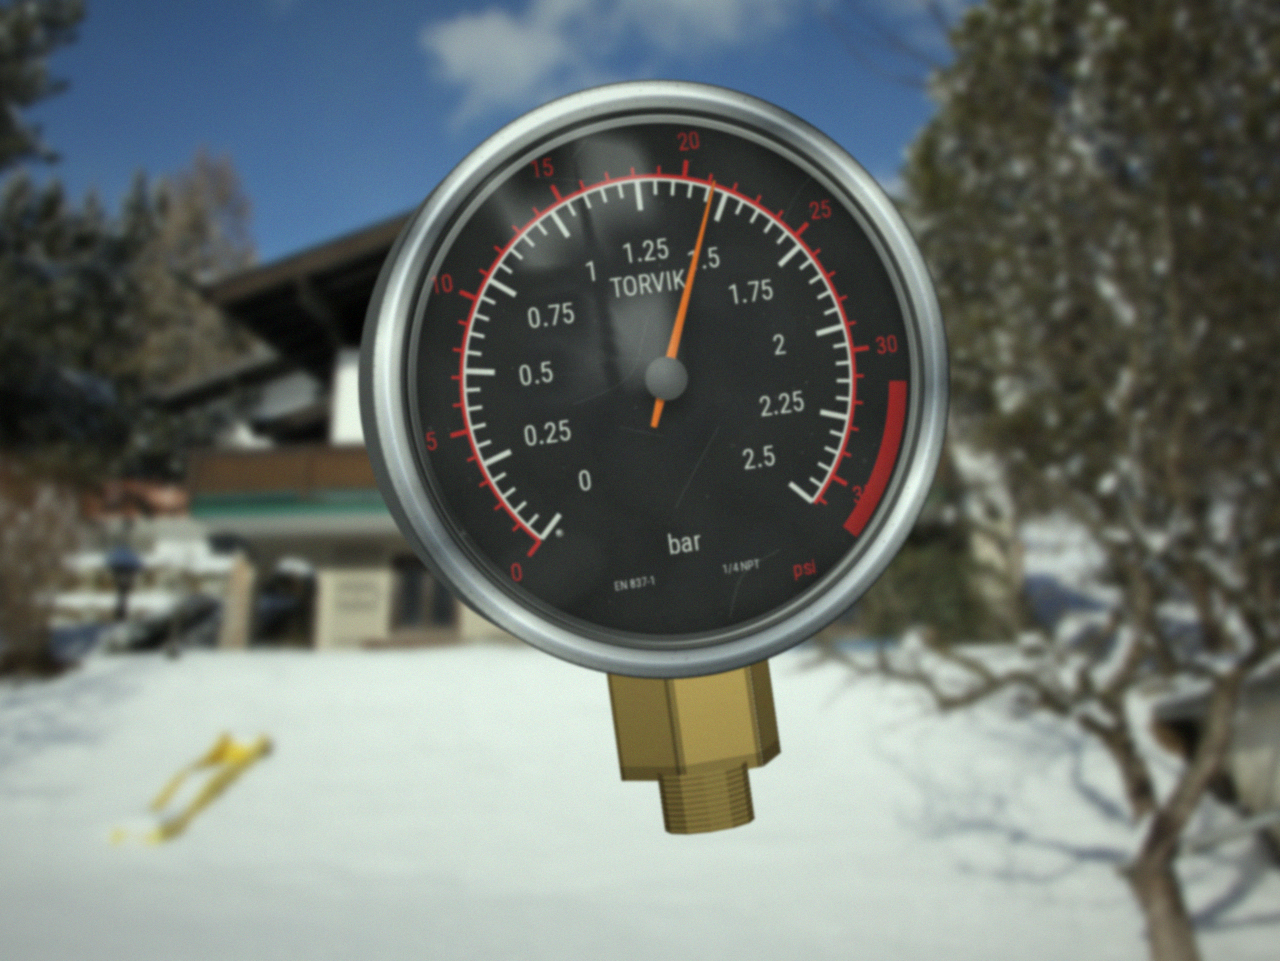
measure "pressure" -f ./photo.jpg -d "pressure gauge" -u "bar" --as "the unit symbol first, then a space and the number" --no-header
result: bar 1.45
